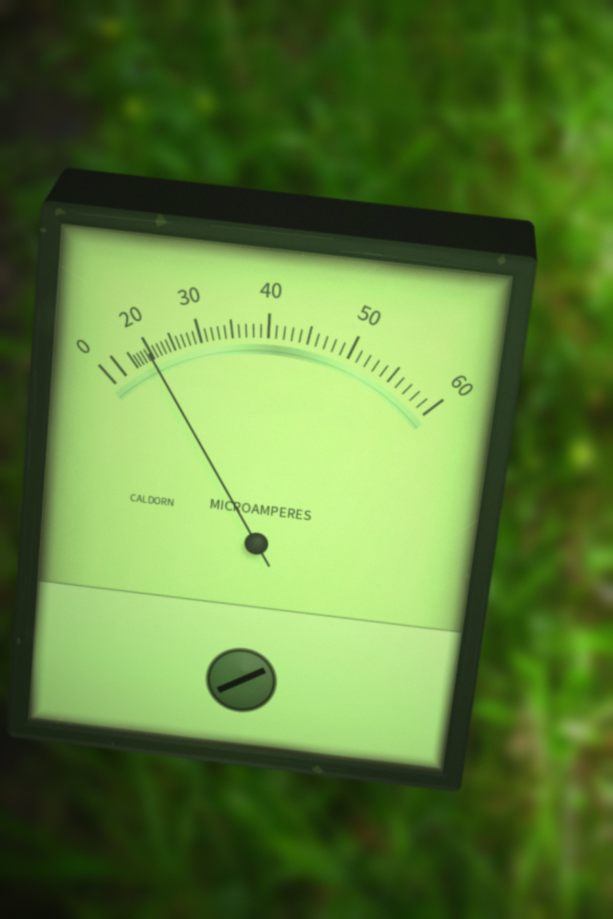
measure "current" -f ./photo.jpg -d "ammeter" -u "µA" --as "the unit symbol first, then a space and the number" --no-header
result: µA 20
